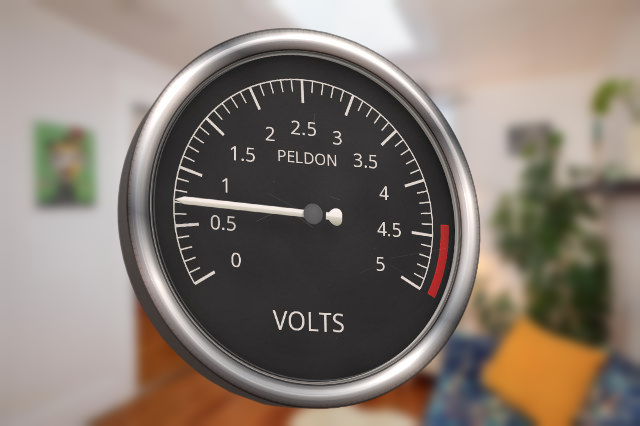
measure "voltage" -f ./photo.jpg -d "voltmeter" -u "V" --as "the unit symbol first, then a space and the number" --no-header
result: V 0.7
